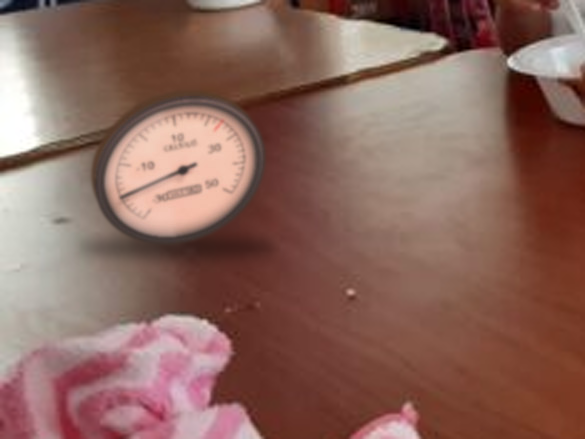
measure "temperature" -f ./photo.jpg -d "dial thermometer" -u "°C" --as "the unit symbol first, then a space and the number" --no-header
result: °C -20
